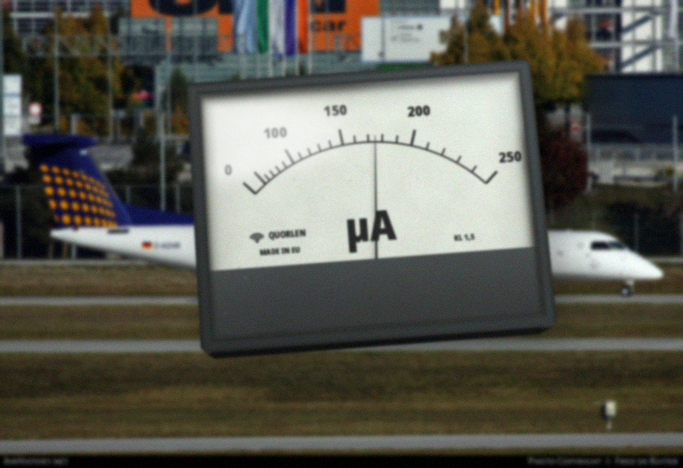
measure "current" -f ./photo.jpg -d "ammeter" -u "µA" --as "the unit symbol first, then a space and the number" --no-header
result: µA 175
